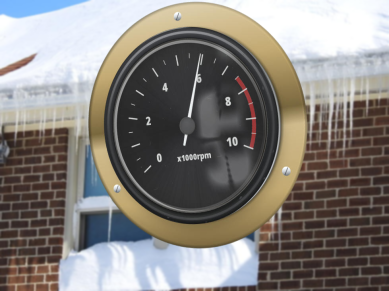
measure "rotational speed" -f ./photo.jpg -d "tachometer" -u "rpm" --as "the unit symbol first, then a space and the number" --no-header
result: rpm 6000
